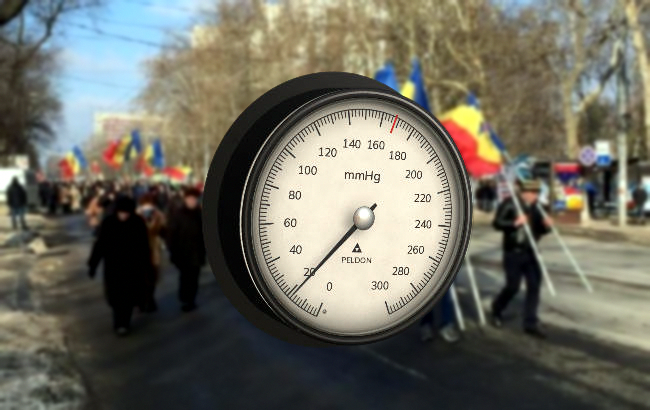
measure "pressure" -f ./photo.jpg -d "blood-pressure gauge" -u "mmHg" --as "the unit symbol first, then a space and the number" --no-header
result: mmHg 20
